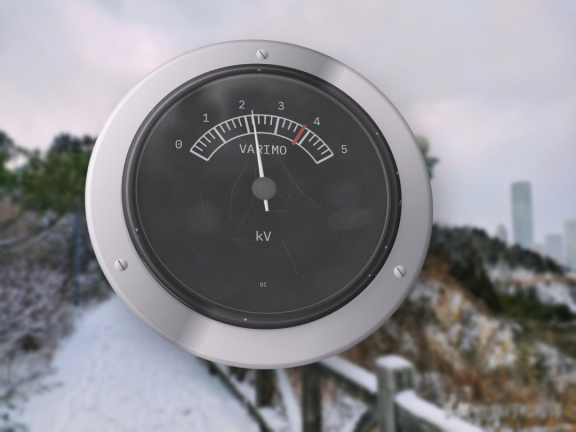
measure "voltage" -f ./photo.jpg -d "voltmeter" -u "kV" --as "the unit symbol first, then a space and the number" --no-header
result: kV 2.2
